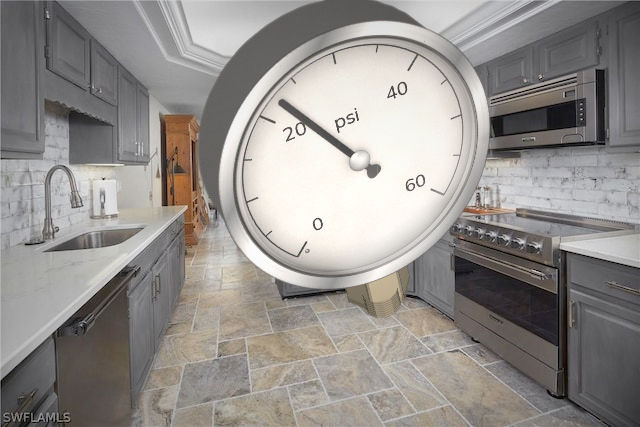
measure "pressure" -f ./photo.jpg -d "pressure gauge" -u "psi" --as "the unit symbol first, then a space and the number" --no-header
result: psi 22.5
